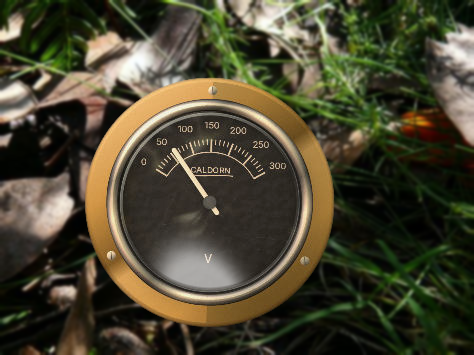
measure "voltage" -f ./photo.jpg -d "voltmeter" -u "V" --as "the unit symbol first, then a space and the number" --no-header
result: V 60
